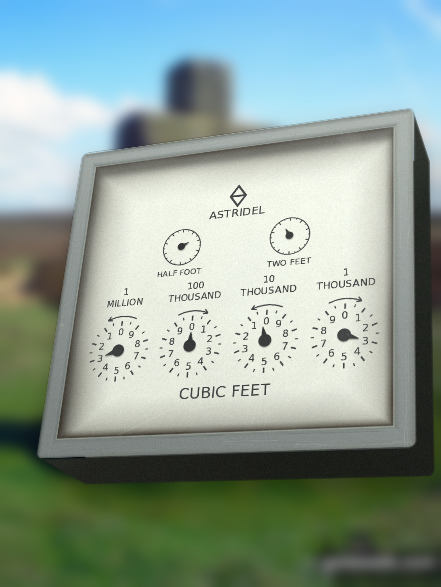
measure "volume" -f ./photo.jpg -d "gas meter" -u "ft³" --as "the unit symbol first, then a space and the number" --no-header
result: ft³ 300300
